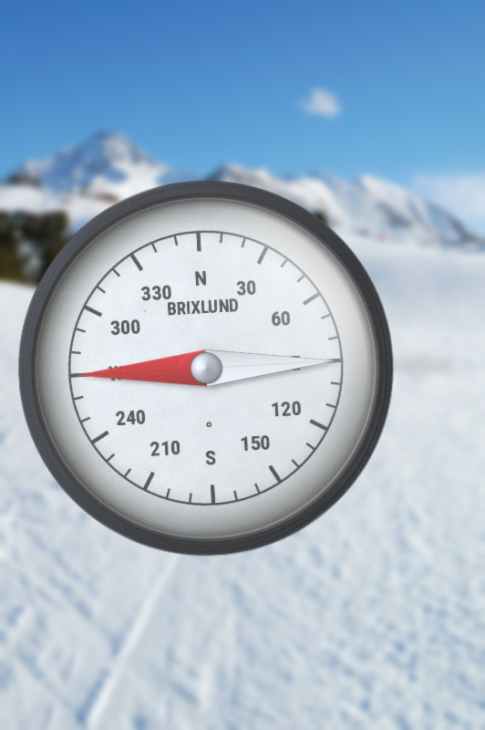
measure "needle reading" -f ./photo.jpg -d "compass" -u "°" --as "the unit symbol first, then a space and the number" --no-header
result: ° 270
